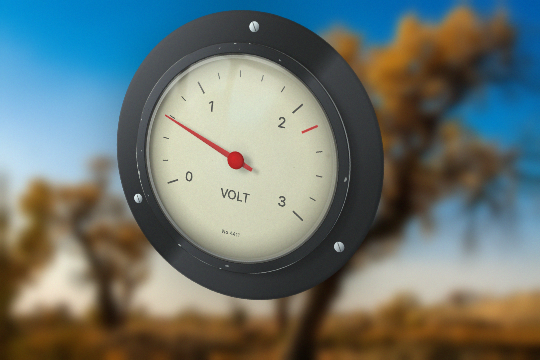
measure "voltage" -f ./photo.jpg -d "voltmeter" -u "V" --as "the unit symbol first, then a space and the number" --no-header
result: V 0.6
